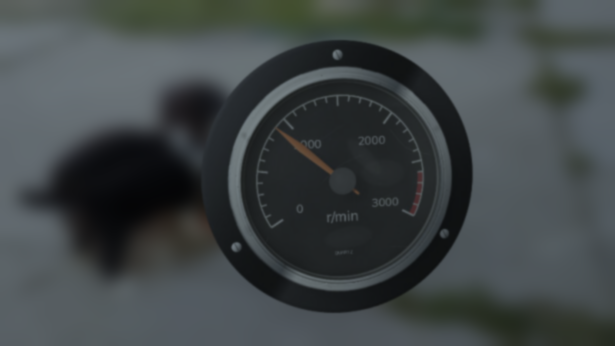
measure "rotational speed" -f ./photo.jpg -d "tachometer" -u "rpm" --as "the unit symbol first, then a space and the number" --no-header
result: rpm 900
